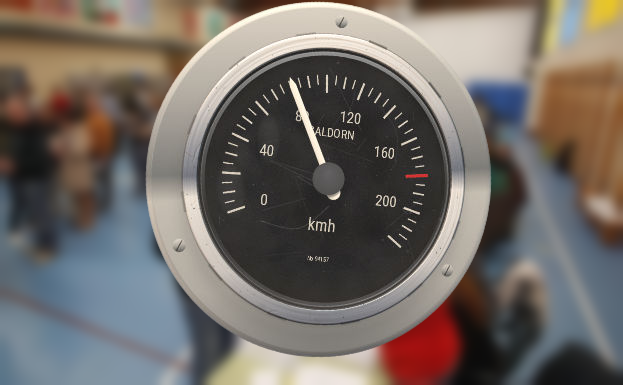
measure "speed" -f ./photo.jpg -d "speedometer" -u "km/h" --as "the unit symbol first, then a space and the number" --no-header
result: km/h 80
